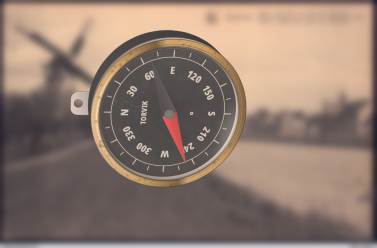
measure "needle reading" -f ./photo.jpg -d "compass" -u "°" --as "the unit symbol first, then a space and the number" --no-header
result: ° 247.5
